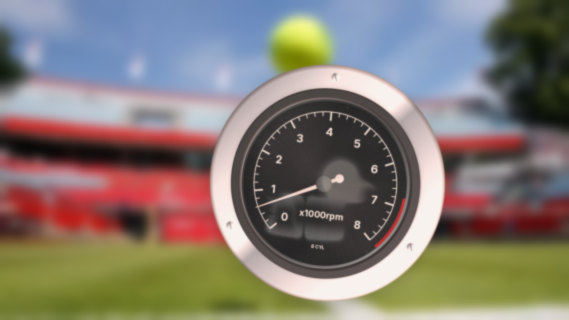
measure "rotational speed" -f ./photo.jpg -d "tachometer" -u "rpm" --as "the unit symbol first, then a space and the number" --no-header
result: rpm 600
